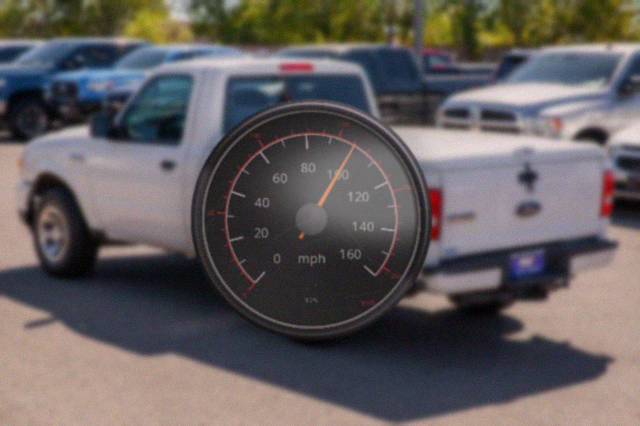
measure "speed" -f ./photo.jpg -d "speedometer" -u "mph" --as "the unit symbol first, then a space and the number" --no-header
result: mph 100
